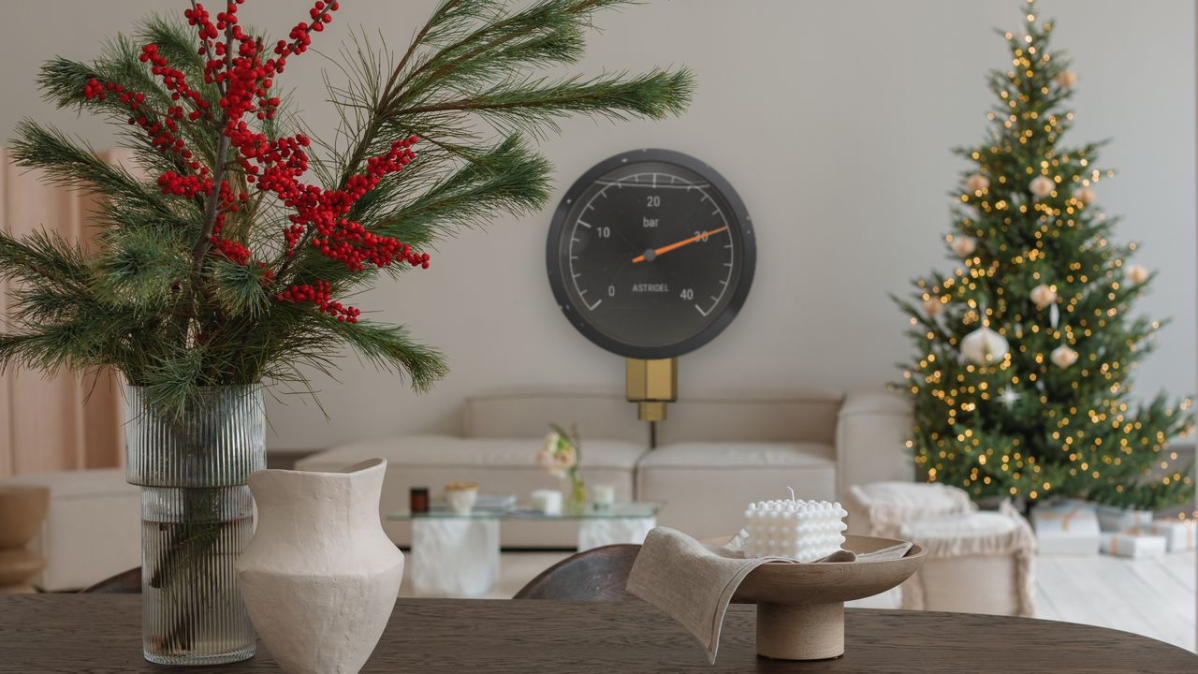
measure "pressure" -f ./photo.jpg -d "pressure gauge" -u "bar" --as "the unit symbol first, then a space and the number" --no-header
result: bar 30
